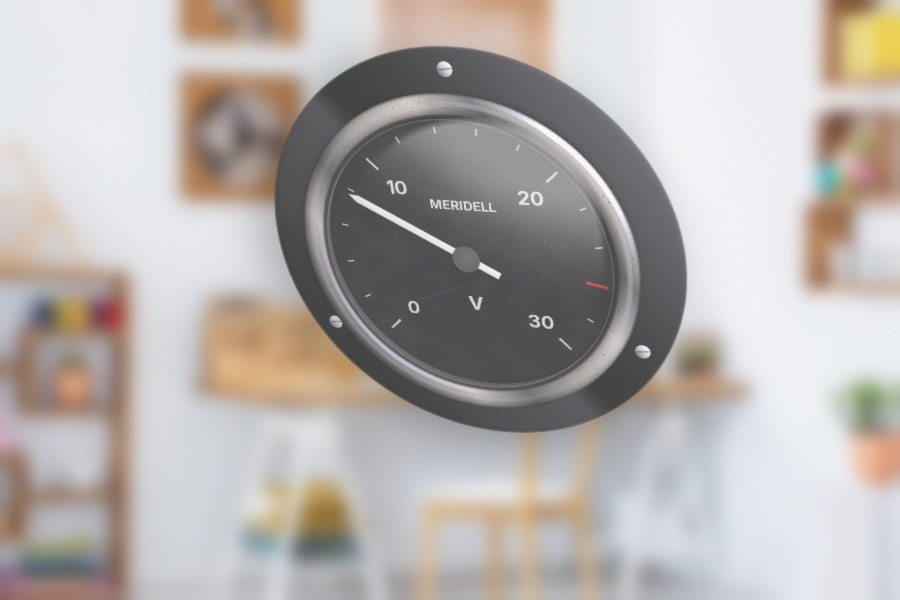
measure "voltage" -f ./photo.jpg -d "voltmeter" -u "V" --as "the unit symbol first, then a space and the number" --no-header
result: V 8
